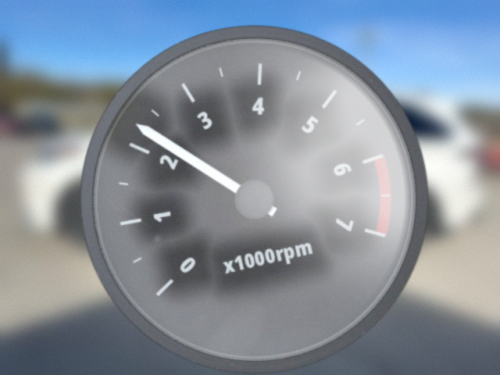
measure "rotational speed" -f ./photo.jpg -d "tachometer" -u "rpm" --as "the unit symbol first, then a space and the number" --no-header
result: rpm 2250
